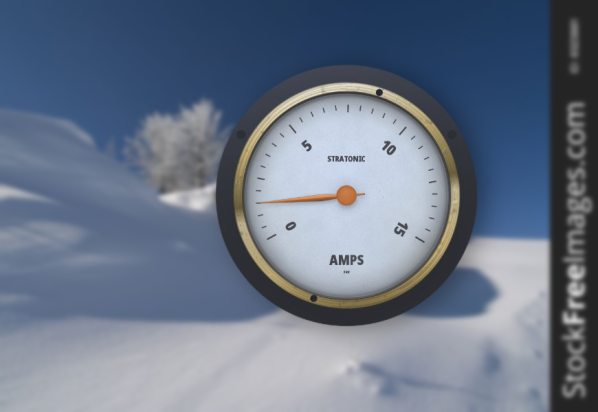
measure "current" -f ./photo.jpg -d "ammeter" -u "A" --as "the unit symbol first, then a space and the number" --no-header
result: A 1.5
